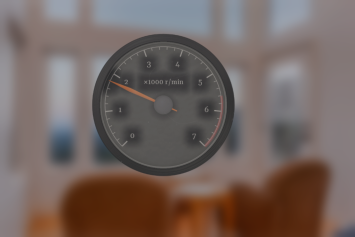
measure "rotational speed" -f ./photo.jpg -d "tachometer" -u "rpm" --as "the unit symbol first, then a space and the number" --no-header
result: rpm 1800
